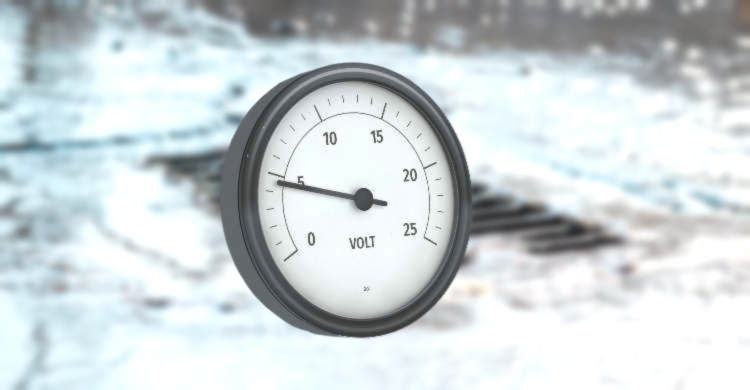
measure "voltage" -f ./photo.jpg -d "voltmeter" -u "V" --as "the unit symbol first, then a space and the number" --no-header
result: V 4.5
